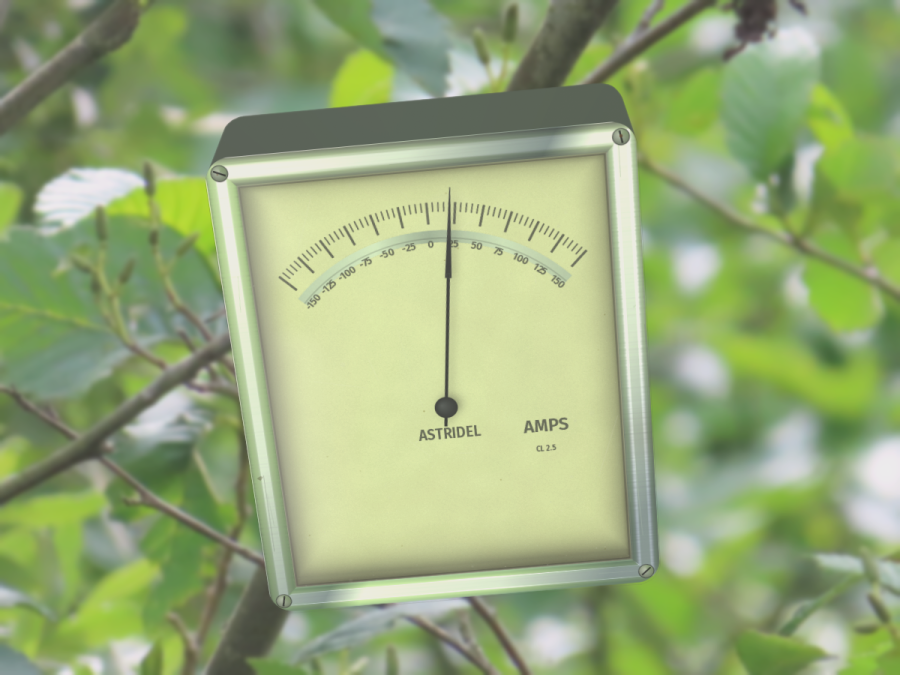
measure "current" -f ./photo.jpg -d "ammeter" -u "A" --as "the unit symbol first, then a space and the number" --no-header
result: A 20
